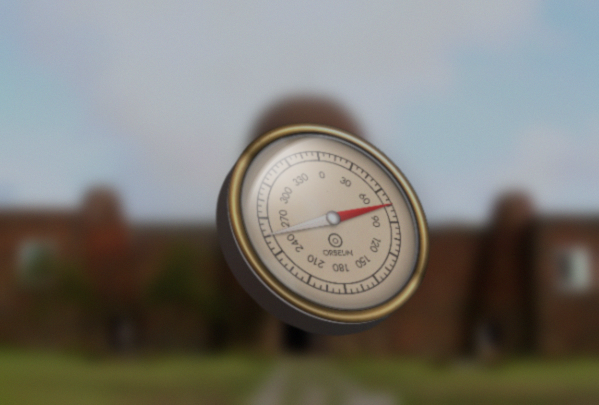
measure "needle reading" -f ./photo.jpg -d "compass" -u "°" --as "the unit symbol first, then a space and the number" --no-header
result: ° 75
